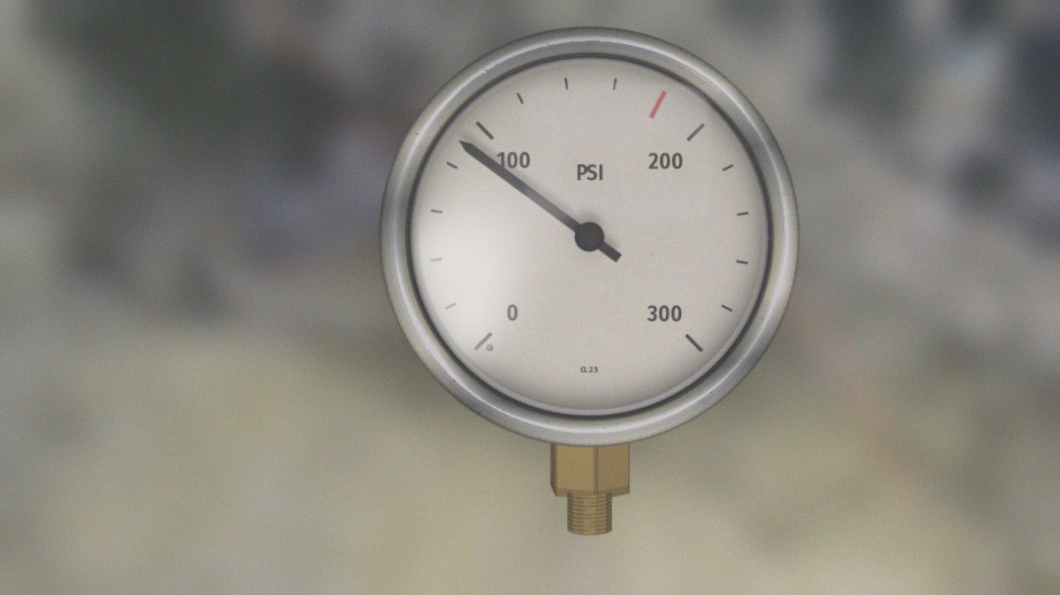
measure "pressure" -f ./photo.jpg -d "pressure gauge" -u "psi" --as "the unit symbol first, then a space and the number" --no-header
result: psi 90
